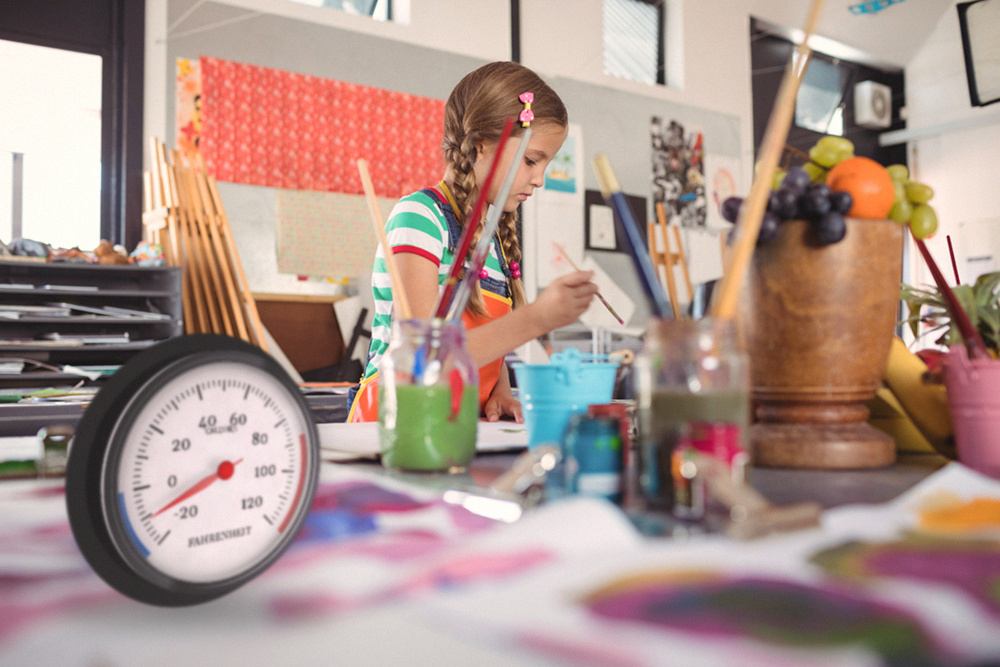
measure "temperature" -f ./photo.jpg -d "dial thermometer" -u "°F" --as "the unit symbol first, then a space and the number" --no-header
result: °F -10
